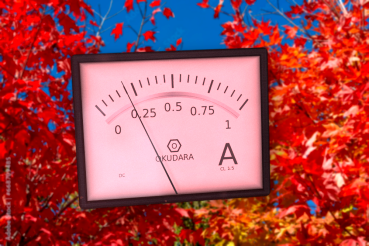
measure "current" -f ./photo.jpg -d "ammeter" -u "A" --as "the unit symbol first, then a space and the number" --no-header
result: A 0.2
